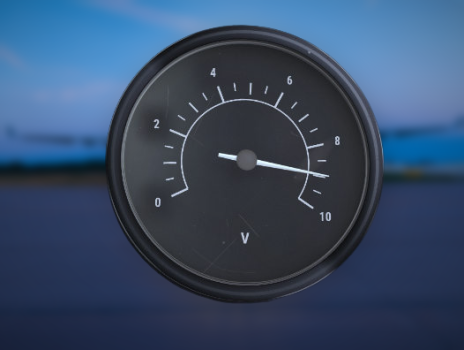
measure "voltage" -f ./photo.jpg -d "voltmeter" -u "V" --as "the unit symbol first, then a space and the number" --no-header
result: V 9
